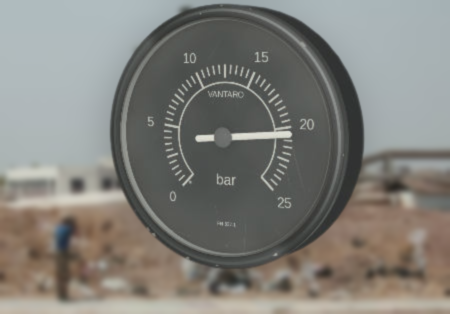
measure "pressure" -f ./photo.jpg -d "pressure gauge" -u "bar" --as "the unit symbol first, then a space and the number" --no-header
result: bar 20.5
